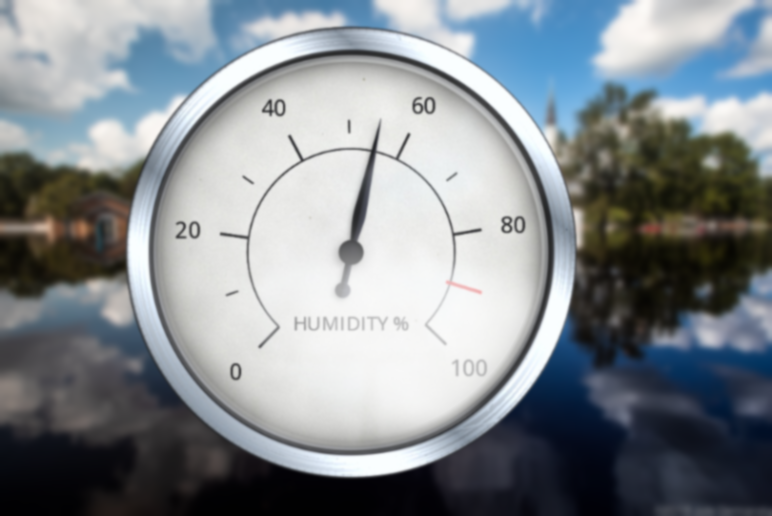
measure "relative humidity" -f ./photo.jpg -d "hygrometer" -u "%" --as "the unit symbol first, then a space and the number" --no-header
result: % 55
